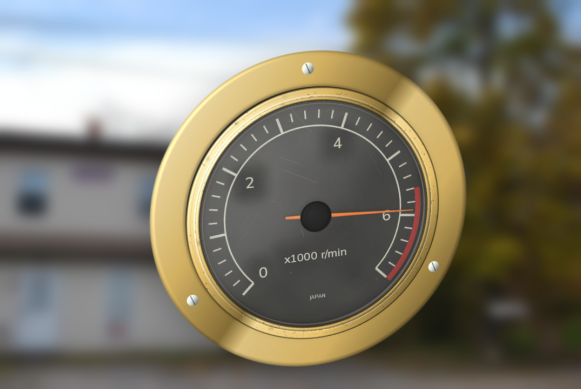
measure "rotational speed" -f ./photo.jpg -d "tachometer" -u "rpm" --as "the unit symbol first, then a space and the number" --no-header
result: rpm 5900
